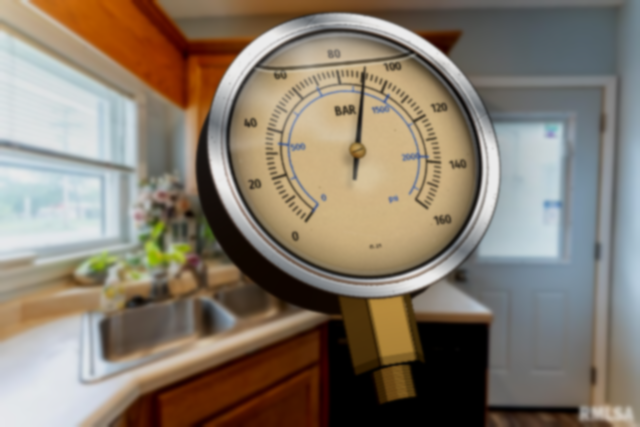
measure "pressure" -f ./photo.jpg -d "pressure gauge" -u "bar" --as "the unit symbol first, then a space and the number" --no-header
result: bar 90
